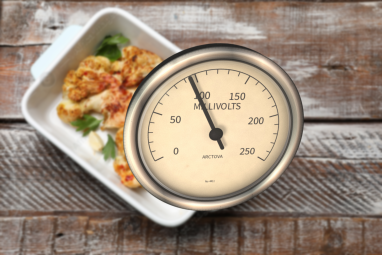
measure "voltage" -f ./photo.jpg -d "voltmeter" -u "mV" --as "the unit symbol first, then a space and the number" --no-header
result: mV 95
